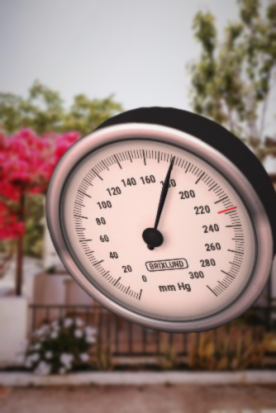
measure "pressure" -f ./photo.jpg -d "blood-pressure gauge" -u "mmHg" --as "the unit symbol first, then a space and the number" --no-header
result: mmHg 180
